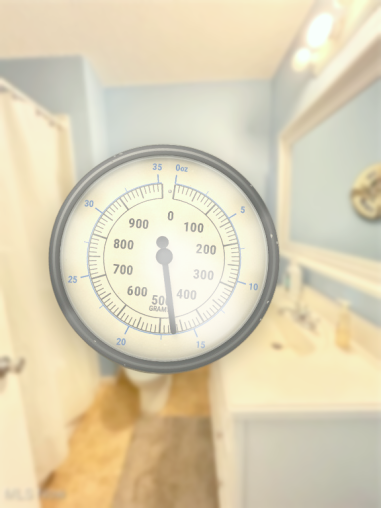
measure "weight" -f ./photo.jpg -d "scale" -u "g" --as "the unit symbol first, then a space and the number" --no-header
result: g 470
